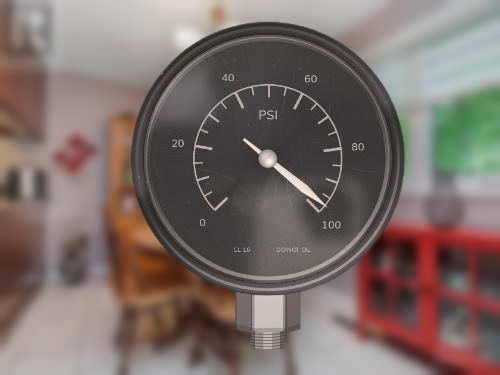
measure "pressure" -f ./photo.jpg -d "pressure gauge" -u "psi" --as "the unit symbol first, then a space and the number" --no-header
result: psi 97.5
